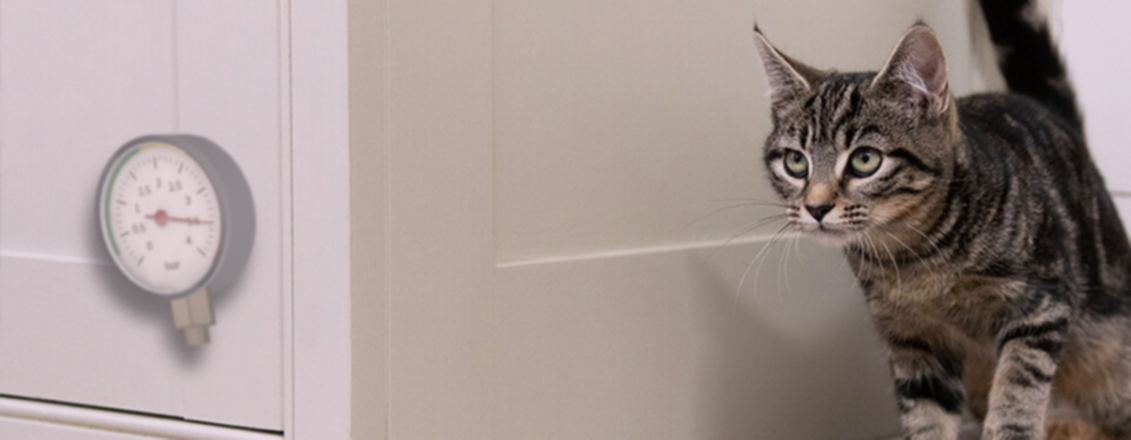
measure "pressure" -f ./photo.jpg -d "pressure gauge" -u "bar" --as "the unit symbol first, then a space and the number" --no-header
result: bar 3.5
